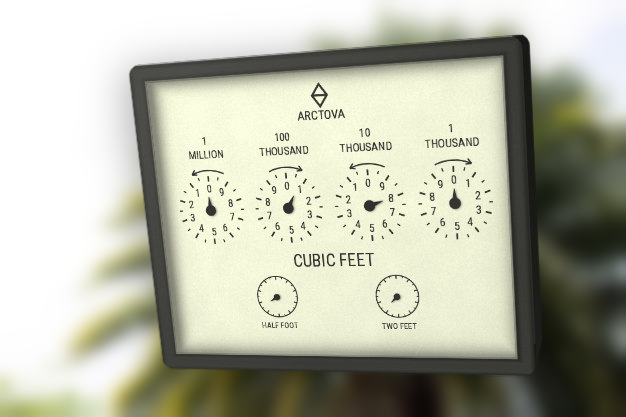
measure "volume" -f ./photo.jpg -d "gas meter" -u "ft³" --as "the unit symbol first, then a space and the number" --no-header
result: ft³ 8000
